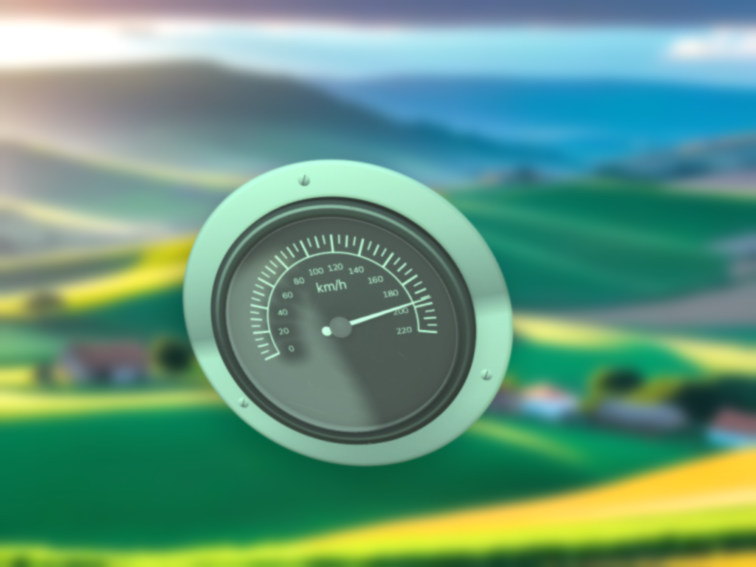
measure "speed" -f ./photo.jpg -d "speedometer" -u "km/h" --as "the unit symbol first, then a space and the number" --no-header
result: km/h 195
